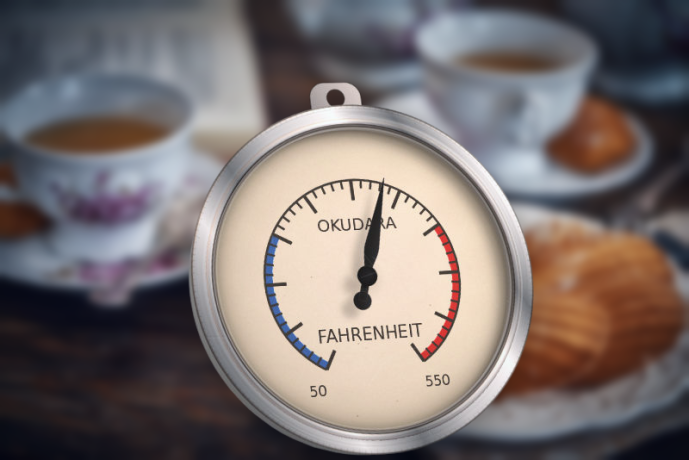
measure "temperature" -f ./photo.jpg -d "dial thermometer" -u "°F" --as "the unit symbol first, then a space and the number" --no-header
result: °F 330
